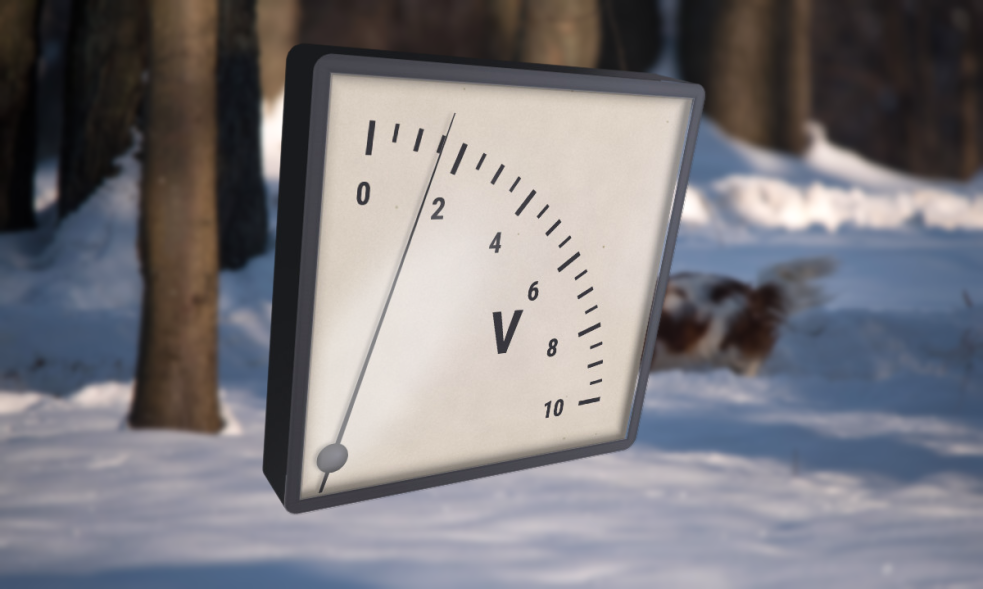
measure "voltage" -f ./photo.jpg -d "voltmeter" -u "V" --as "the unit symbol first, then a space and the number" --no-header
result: V 1.5
